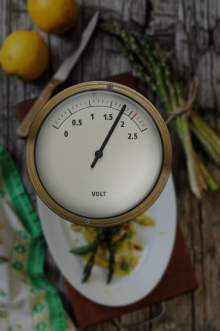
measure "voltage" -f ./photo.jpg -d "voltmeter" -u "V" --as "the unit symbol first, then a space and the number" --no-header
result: V 1.8
